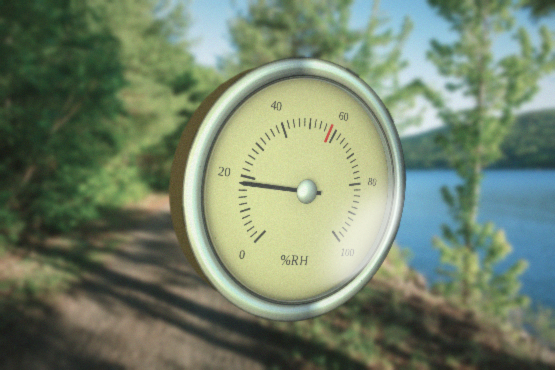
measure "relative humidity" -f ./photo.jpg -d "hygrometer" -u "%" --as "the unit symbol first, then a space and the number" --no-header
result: % 18
